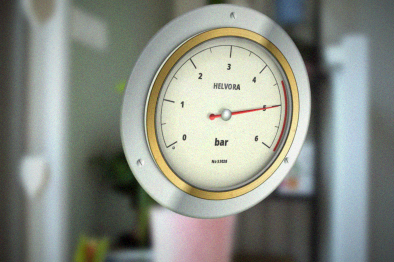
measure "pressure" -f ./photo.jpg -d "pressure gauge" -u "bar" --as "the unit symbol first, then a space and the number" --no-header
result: bar 5
